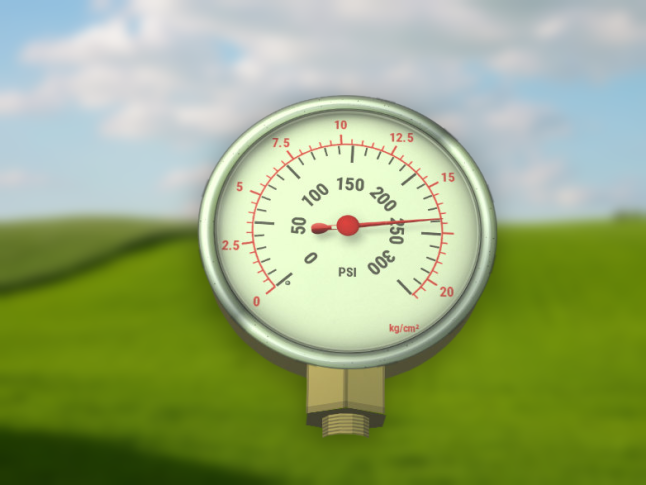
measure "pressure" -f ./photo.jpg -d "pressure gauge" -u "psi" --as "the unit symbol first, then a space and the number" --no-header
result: psi 240
